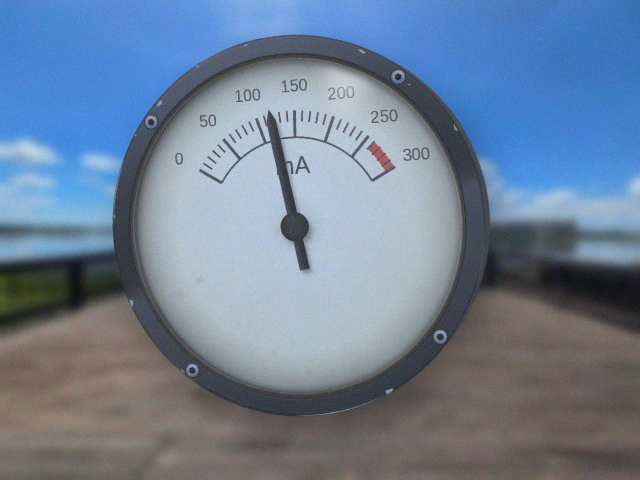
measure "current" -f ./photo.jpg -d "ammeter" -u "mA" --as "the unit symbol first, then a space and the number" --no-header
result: mA 120
